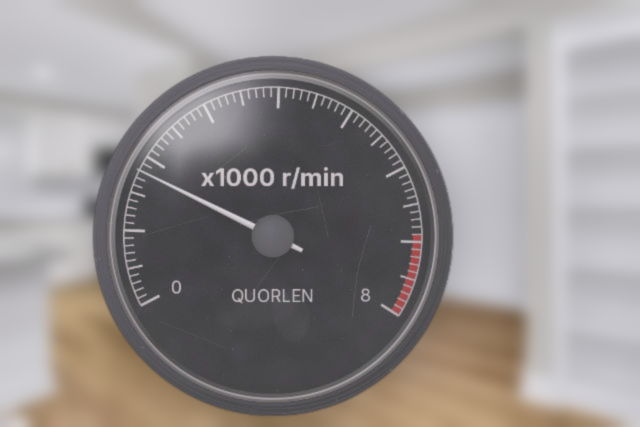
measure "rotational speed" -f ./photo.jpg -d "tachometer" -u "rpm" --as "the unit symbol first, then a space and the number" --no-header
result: rpm 1800
